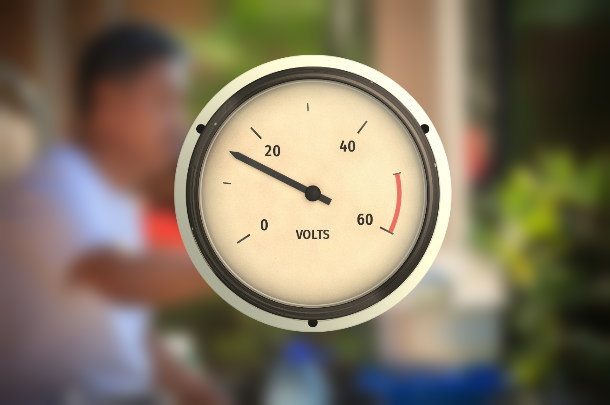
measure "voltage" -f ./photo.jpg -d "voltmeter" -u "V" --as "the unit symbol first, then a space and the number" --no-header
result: V 15
